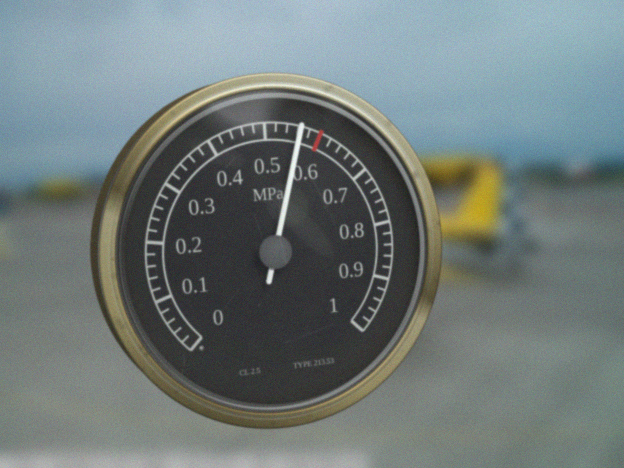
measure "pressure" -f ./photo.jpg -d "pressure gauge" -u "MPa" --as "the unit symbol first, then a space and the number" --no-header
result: MPa 0.56
